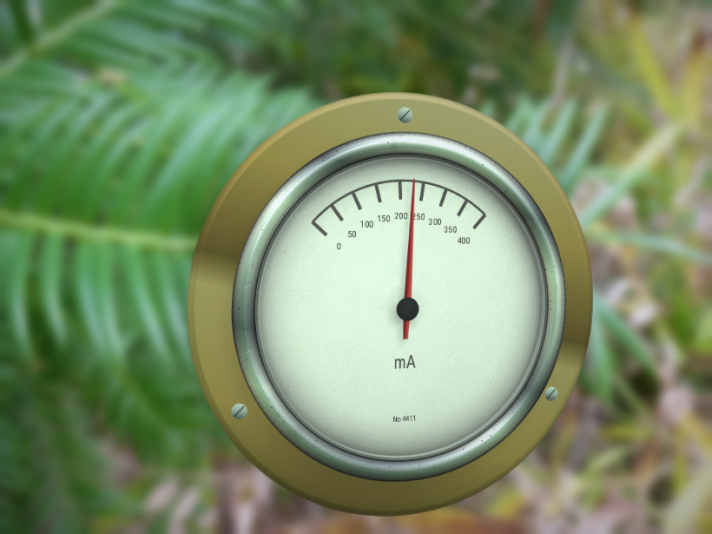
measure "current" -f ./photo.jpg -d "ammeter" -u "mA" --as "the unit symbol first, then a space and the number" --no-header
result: mA 225
